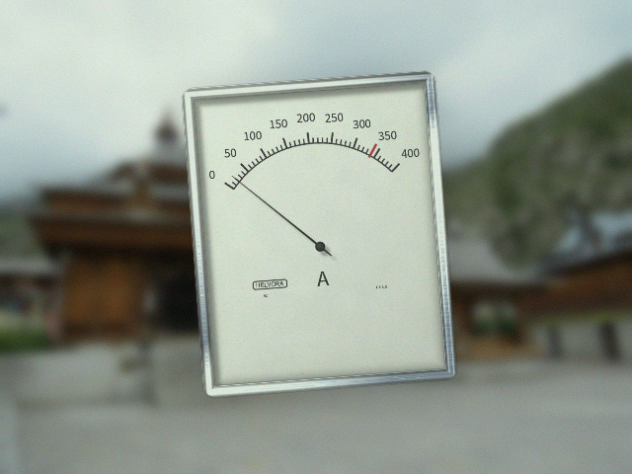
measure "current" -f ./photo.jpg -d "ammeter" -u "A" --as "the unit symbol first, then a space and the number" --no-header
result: A 20
